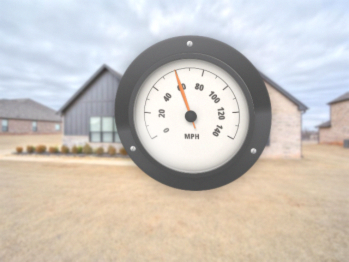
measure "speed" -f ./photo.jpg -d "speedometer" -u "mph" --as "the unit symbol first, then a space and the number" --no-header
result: mph 60
